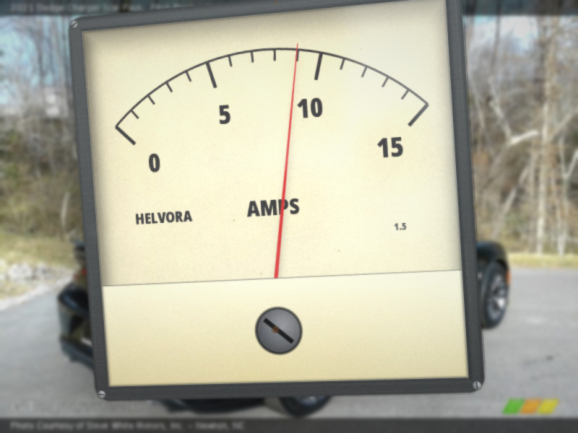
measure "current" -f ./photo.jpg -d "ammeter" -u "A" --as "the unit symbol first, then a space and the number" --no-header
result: A 9
